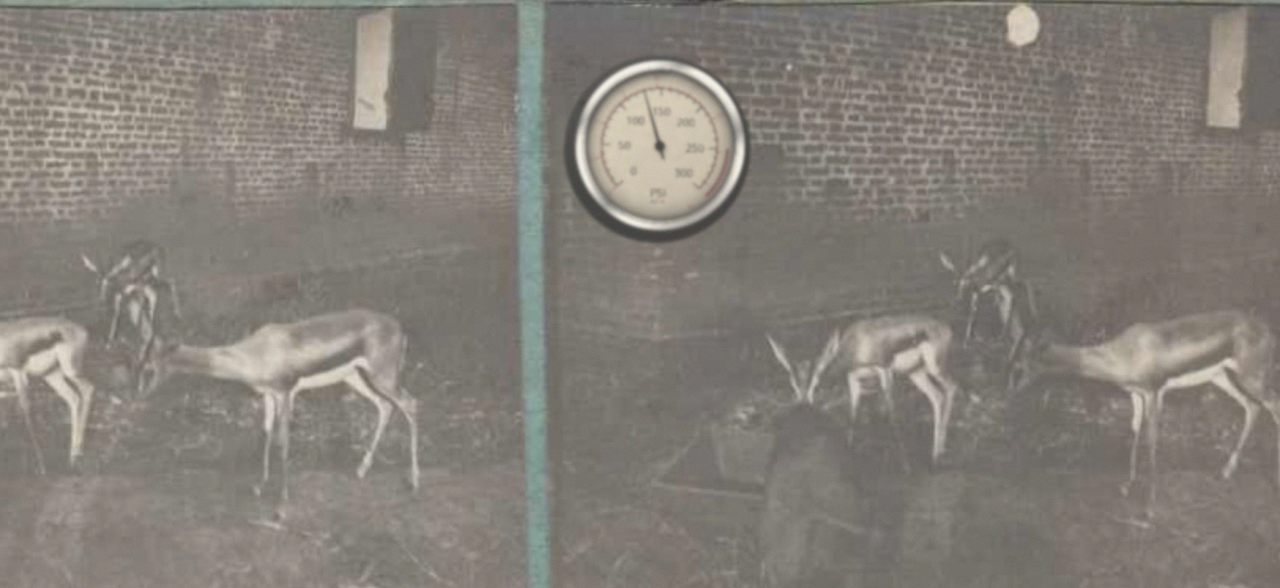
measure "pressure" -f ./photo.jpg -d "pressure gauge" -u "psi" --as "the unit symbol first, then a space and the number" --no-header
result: psi 130
